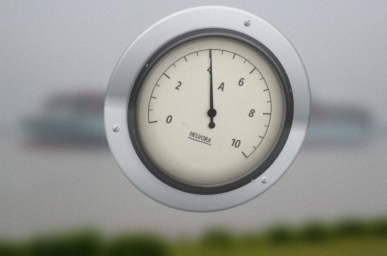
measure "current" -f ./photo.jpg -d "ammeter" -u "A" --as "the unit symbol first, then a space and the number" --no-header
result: A 4
